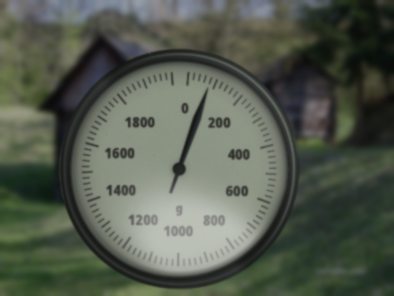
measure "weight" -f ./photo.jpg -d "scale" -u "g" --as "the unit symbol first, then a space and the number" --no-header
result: g 80
